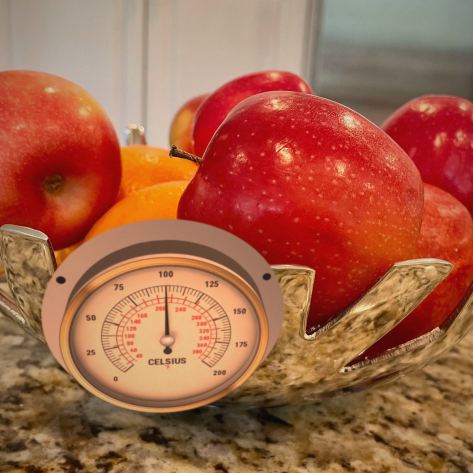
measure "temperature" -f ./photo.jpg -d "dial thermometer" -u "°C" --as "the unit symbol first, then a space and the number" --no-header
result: °C 100
